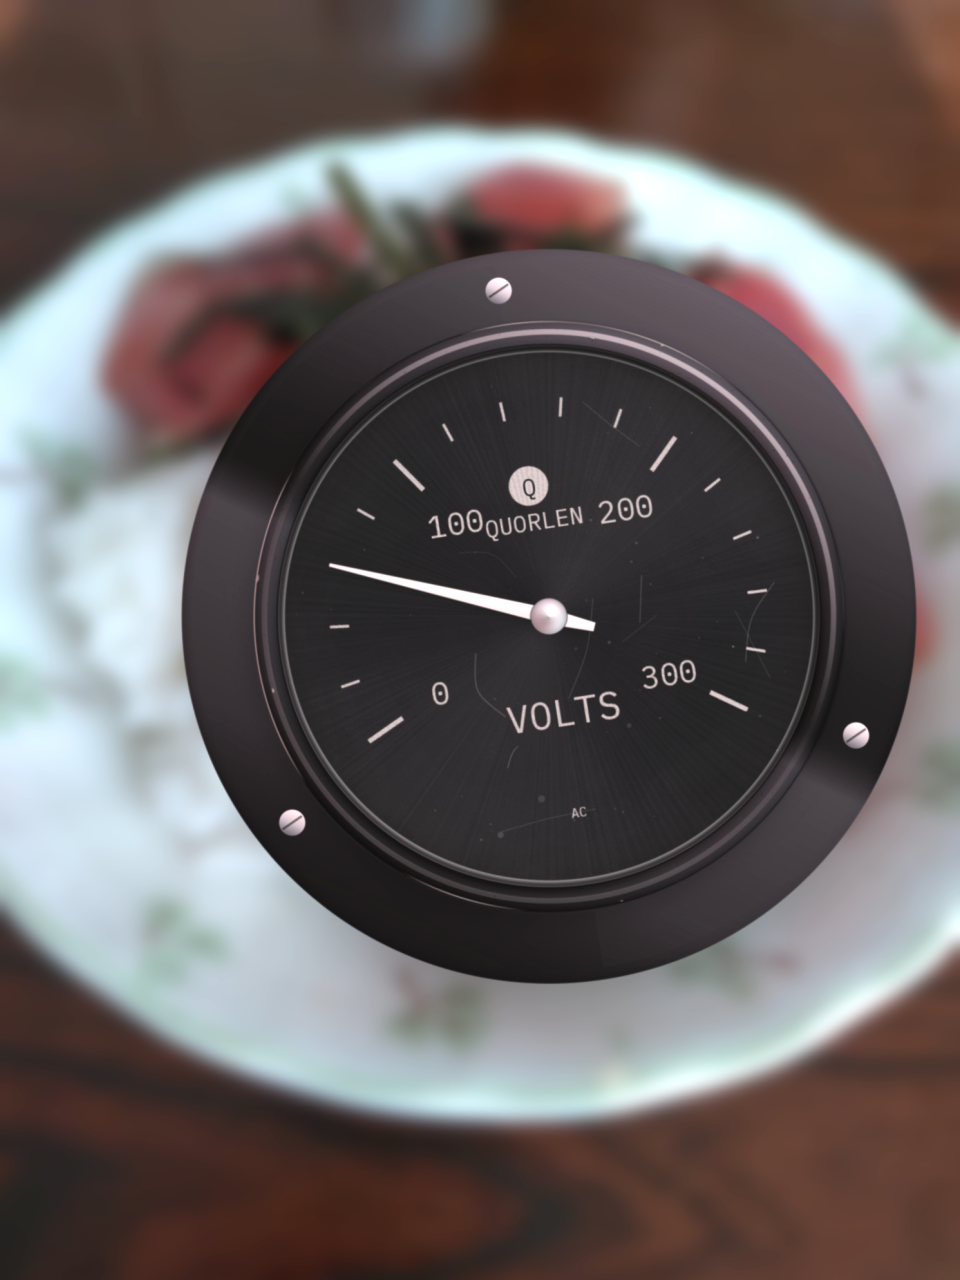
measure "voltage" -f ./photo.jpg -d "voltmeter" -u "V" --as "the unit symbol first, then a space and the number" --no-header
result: V 60
